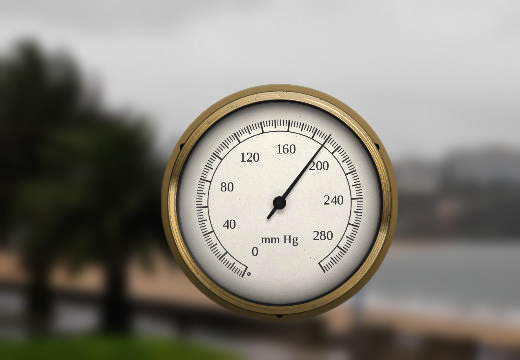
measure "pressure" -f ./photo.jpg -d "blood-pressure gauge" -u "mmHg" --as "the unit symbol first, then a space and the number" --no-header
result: mmHg 190
